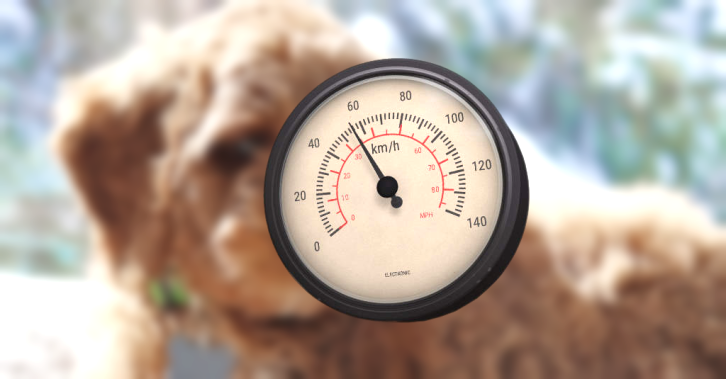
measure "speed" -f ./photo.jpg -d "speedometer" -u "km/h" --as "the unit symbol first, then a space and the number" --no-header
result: km/h 56
